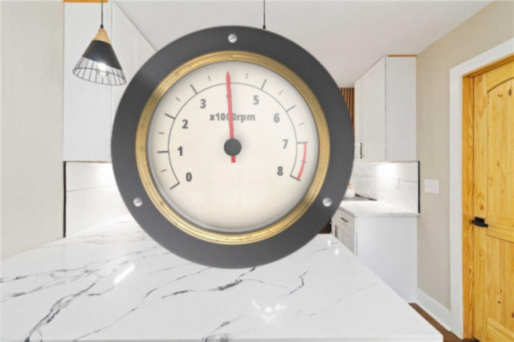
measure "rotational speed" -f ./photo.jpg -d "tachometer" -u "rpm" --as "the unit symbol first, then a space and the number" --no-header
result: rpm 4000
